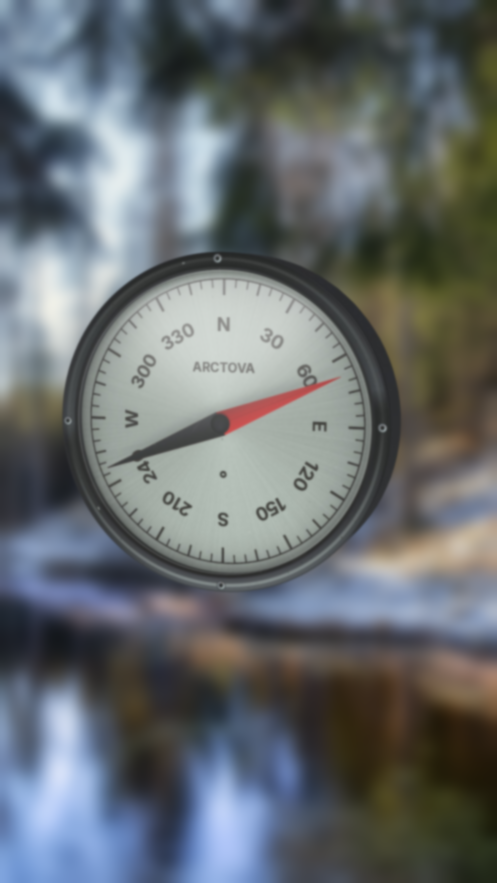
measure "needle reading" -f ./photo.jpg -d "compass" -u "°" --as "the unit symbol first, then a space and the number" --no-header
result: ° 67.5
